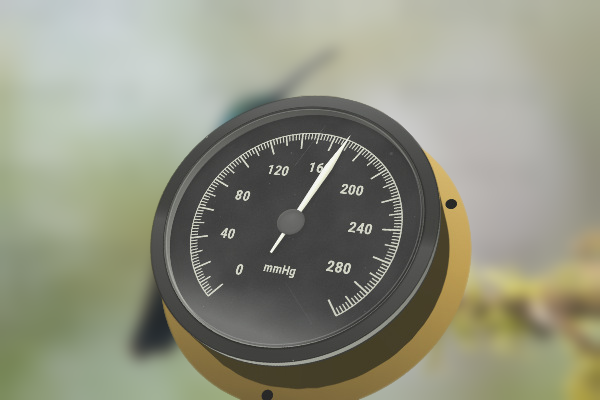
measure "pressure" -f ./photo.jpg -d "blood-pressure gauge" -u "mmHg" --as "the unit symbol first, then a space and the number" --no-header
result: mmHg 170
